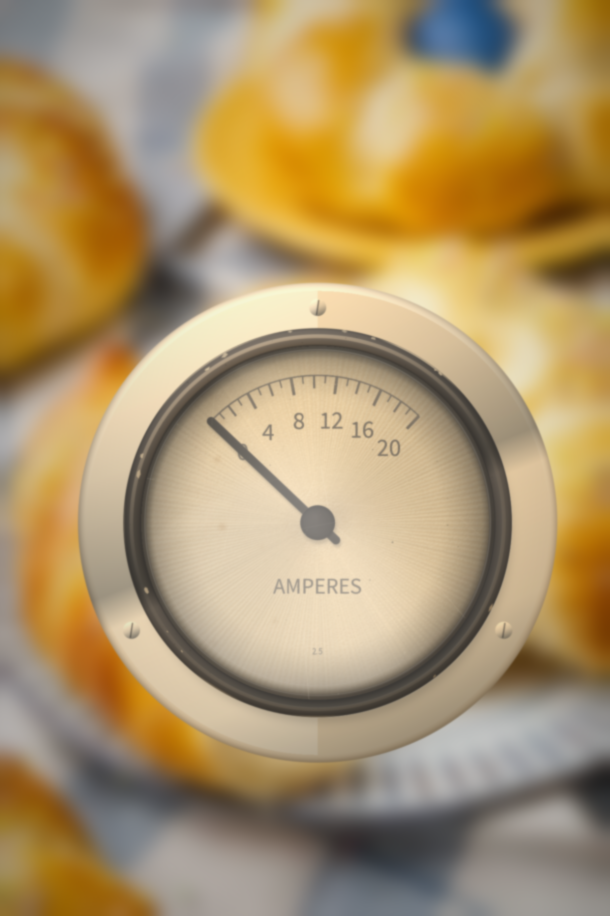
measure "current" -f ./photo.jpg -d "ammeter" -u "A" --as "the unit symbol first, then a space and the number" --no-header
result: A 0
